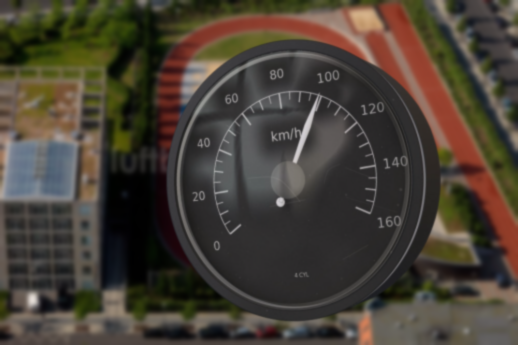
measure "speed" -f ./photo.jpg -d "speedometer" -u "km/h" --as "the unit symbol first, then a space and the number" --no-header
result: km/h 100
